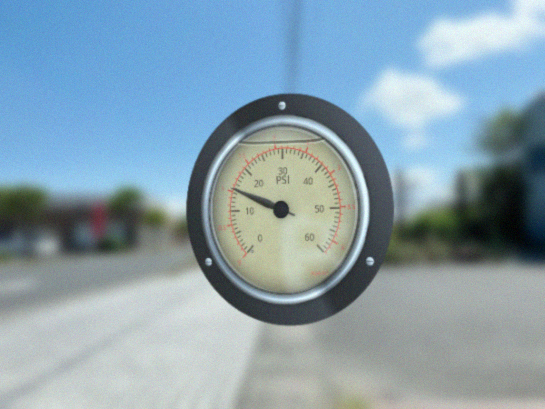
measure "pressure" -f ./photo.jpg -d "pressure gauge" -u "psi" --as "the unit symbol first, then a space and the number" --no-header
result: psi 15
